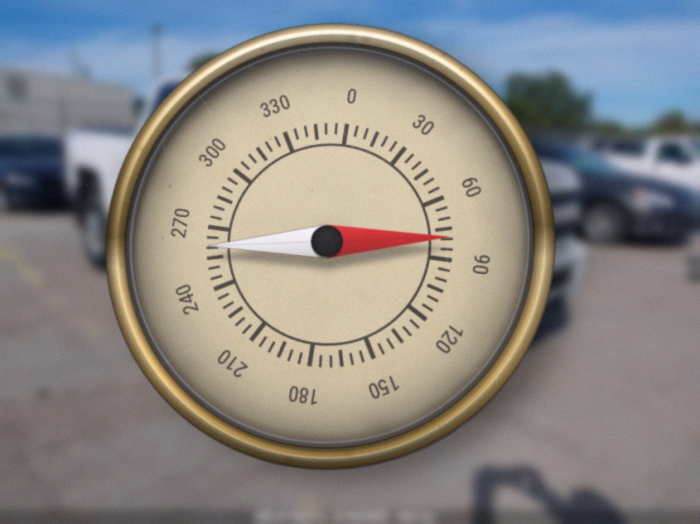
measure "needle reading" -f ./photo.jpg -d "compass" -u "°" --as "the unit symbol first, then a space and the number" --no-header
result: ° 80
